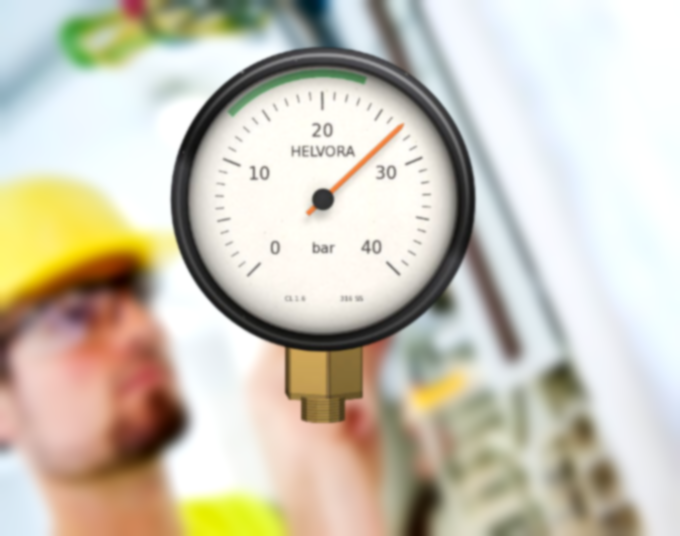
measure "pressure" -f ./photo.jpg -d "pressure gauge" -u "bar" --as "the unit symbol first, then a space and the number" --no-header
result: bar 27
